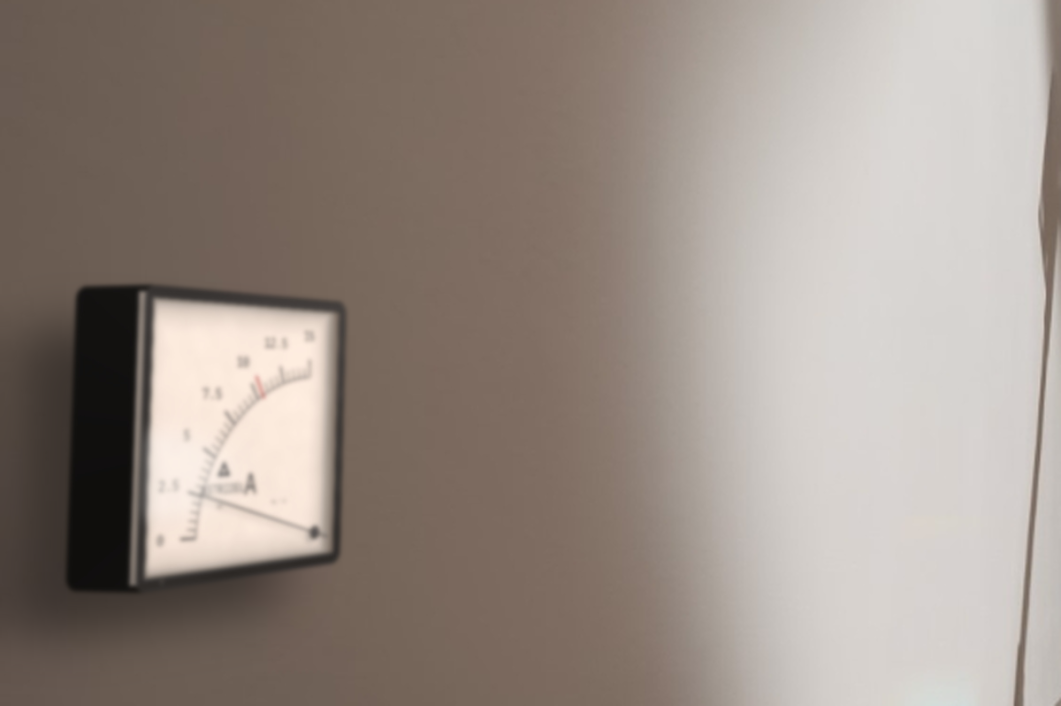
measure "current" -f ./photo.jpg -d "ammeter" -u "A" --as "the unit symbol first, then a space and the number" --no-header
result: A 2.5
